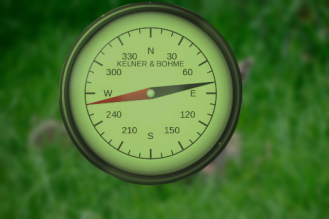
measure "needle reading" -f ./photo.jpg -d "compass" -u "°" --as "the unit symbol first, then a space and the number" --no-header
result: ° 260
